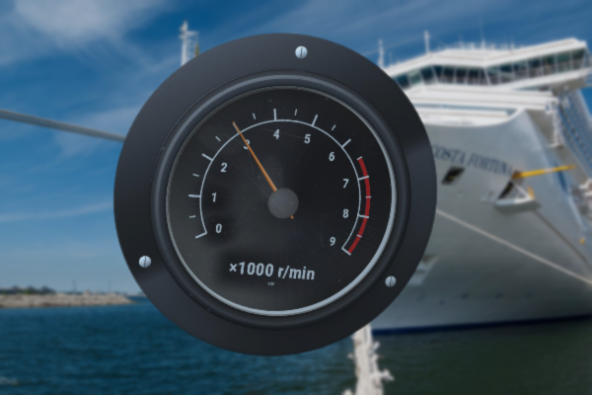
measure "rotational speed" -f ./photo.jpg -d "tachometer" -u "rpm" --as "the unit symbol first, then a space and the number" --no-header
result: rpm 3000
